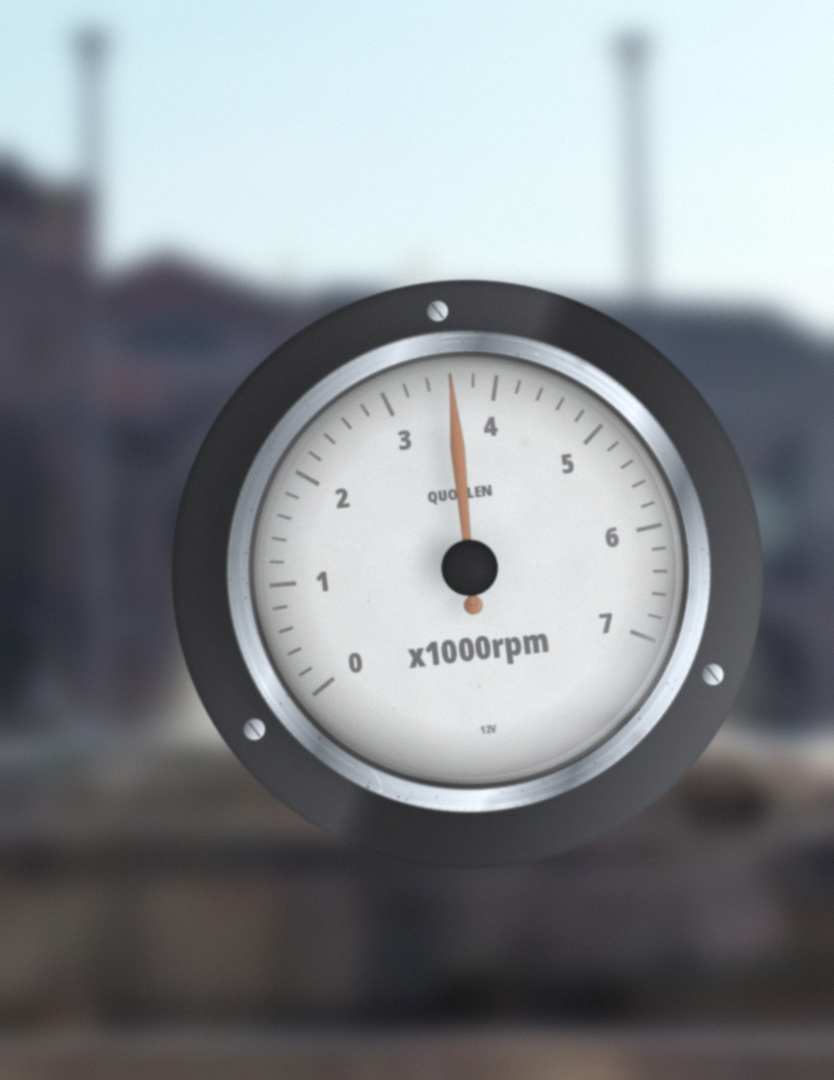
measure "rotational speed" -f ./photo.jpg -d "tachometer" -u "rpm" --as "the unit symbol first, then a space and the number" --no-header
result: rpm 3600
